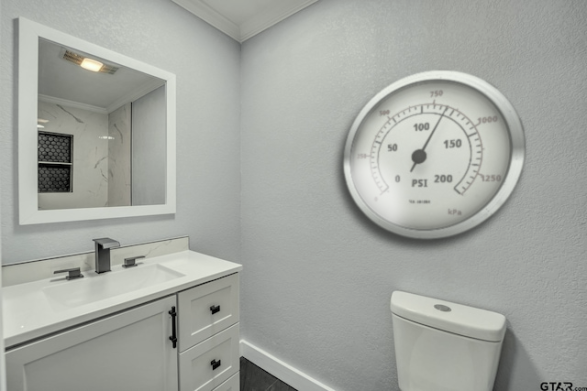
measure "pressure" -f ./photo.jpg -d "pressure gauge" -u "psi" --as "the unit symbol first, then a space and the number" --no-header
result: psi 120
